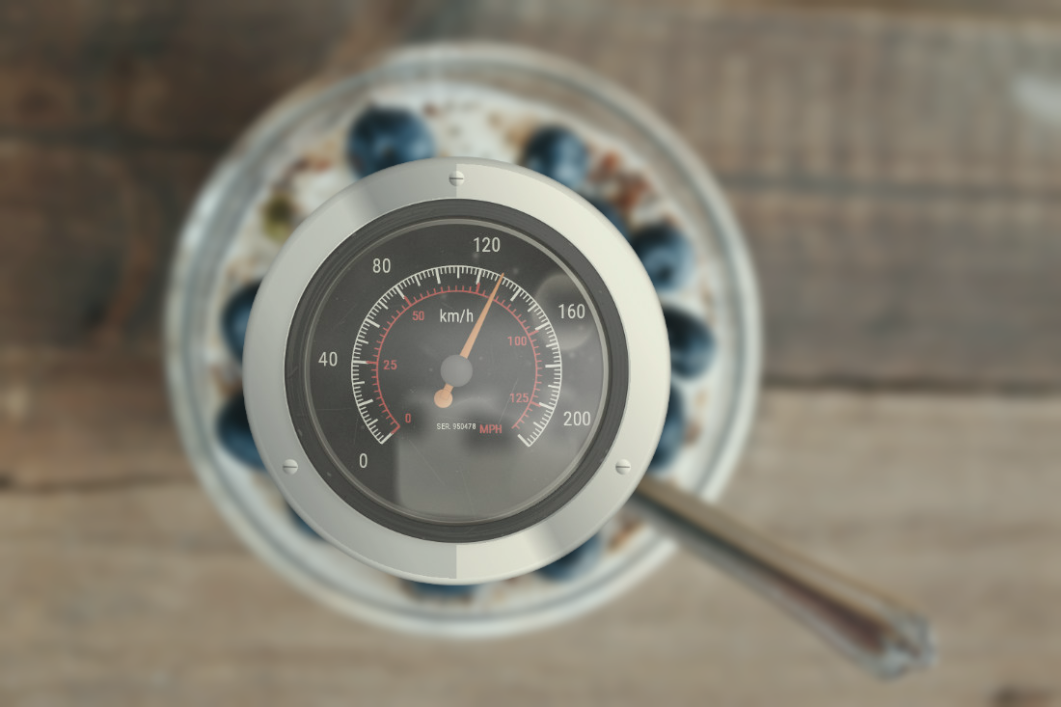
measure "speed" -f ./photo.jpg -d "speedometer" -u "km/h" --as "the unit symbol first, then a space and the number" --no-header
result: km/h 130
